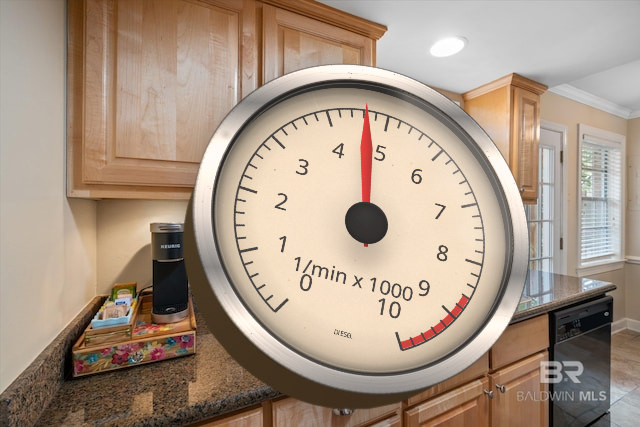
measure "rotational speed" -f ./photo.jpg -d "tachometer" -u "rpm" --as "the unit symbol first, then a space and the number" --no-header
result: rpm 4600
